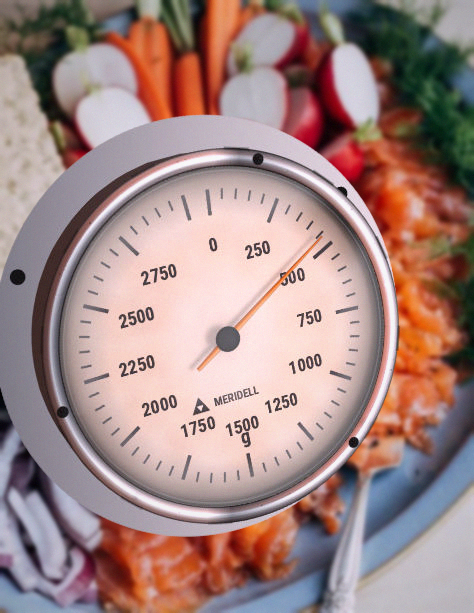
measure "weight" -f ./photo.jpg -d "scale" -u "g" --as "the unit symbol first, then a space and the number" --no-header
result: g 450
